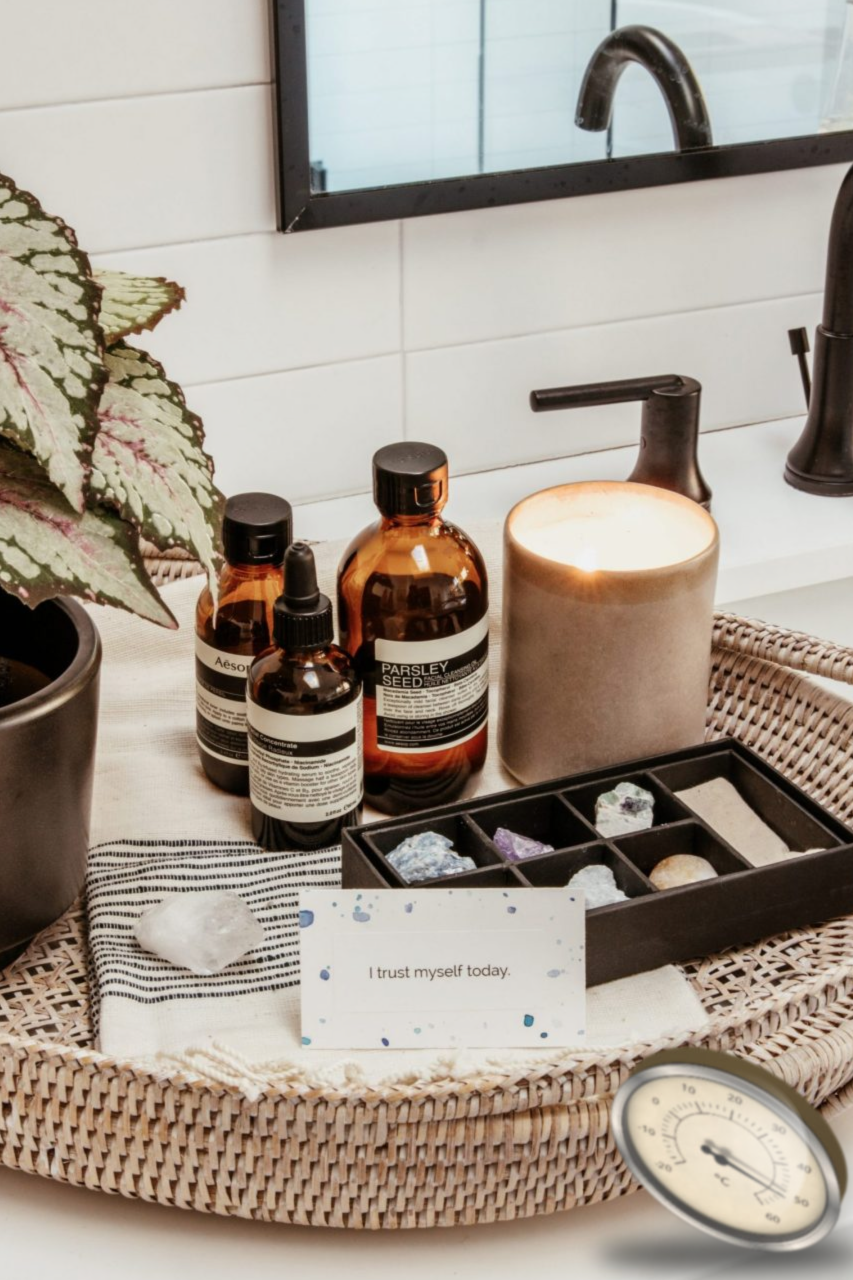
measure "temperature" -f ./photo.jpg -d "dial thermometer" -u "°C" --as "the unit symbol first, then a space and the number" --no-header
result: °C 50
